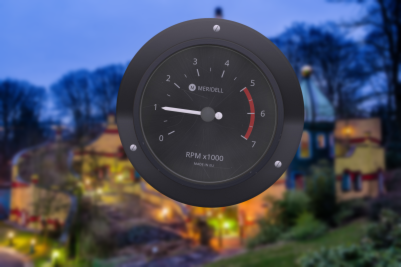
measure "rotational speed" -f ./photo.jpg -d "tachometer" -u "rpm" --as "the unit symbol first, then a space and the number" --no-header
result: rpm 1000
